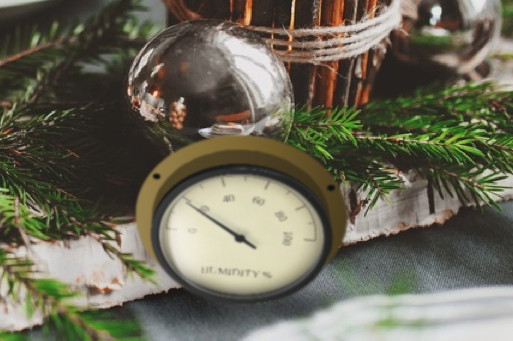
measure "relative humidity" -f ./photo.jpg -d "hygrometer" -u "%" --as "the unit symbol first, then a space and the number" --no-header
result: % 20
